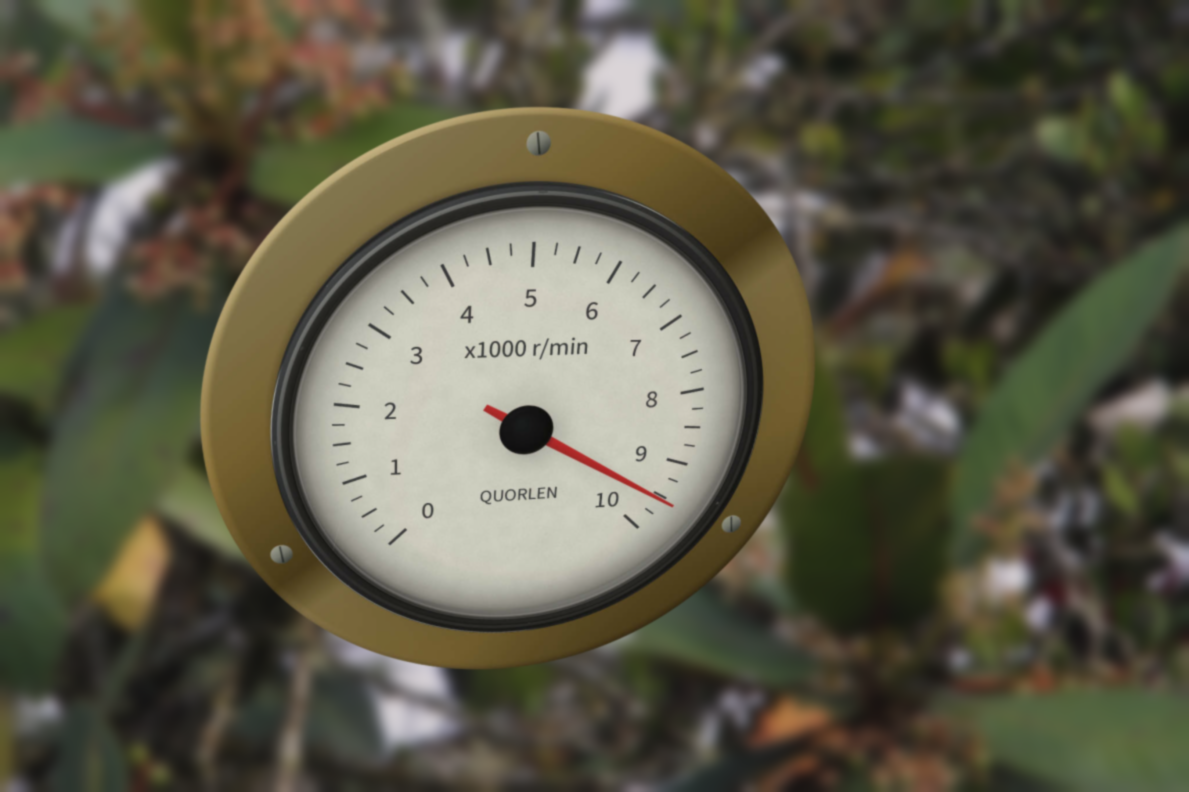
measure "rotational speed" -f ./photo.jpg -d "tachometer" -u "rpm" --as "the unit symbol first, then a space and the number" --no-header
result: rpm 9500
